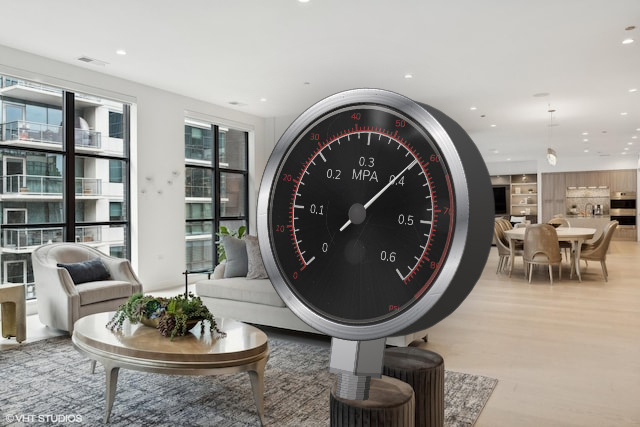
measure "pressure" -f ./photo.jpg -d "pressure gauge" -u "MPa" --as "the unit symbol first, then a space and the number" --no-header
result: MPa 0.4
